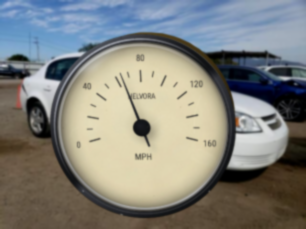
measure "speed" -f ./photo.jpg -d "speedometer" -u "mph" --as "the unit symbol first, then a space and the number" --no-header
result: mph 65
